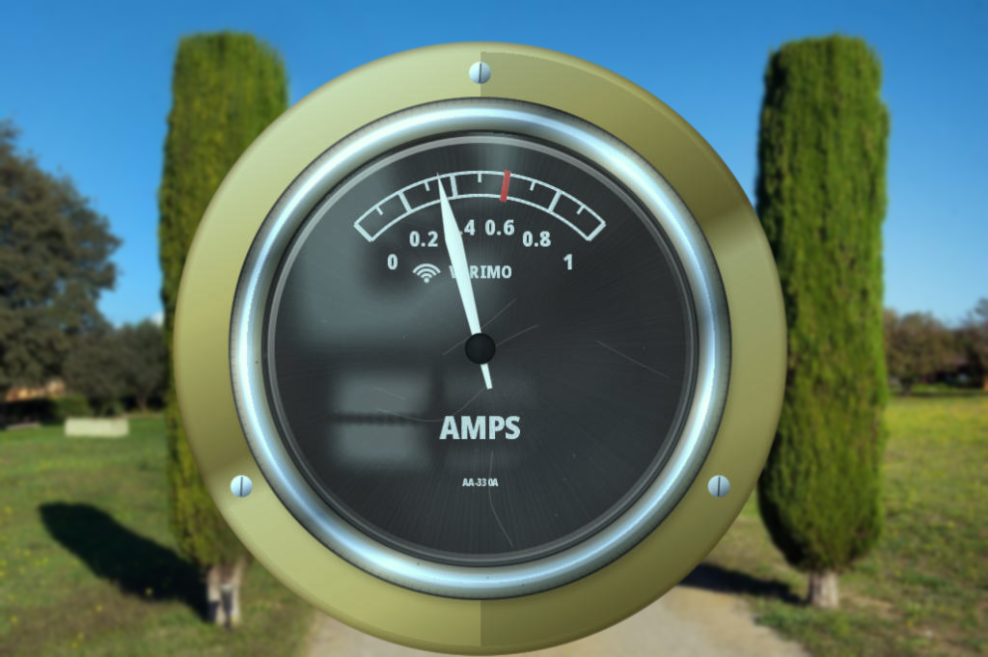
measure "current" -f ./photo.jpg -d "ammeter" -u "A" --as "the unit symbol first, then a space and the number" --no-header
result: A 0.35
